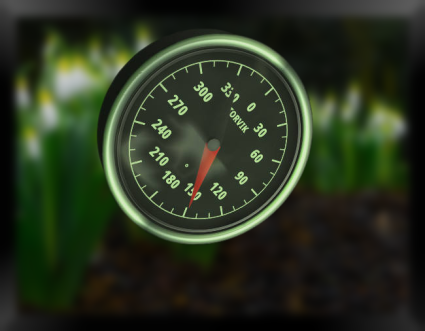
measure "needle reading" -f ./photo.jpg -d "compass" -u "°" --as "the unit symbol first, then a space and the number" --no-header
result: ° 150
